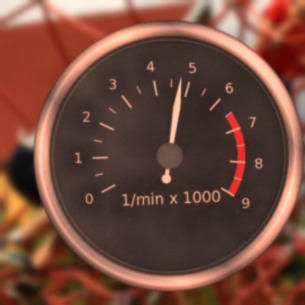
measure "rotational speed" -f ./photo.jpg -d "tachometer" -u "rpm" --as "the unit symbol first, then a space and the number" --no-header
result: rpm 4750
